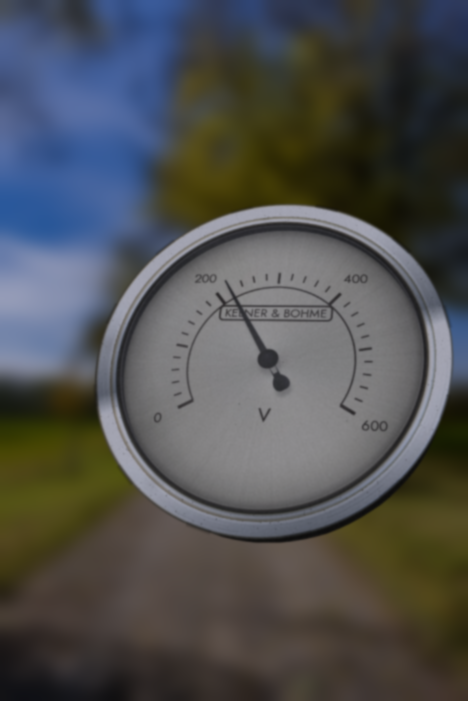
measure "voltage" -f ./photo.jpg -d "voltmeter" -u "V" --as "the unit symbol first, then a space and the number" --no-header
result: V 220
